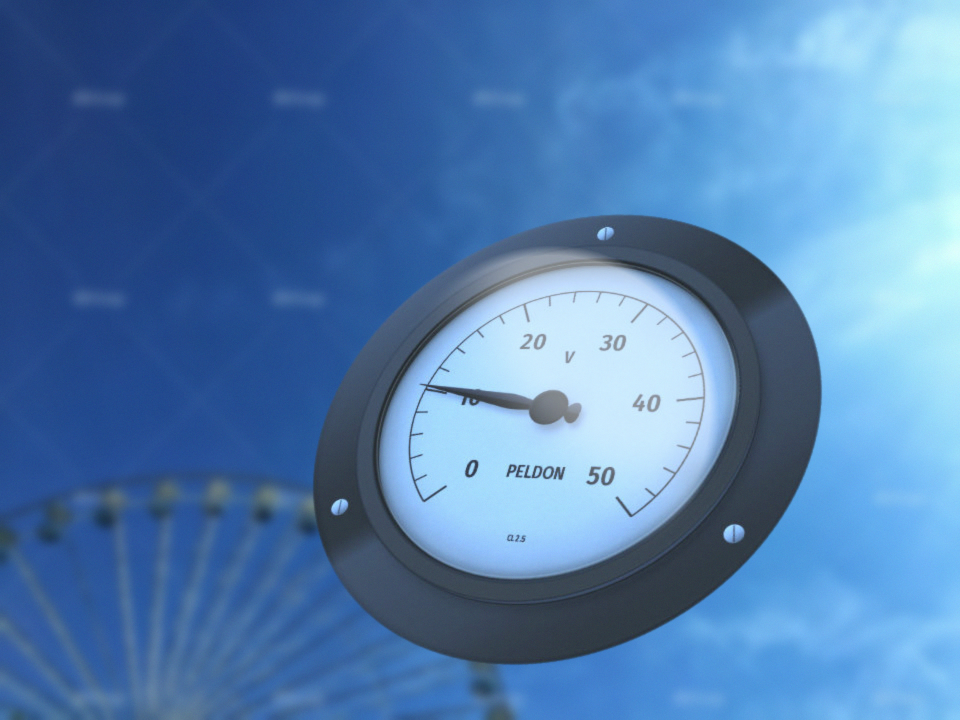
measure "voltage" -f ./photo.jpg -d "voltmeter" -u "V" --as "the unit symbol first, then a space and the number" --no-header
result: V 10
